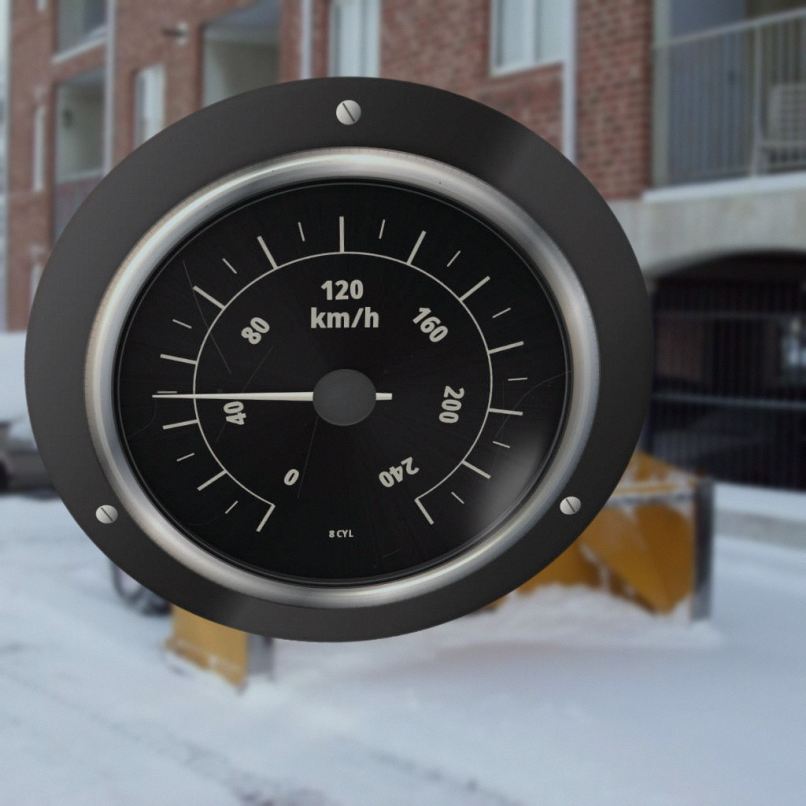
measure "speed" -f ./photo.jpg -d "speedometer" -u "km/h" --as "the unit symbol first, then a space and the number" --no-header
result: km/h 50
